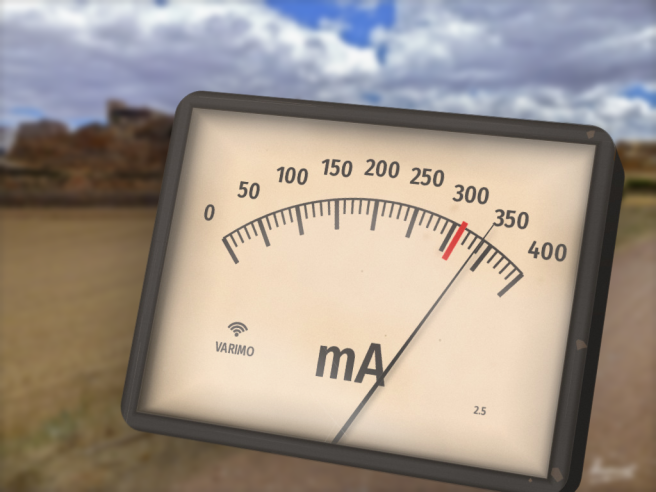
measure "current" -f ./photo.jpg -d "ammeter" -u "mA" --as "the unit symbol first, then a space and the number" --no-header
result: mA 340
